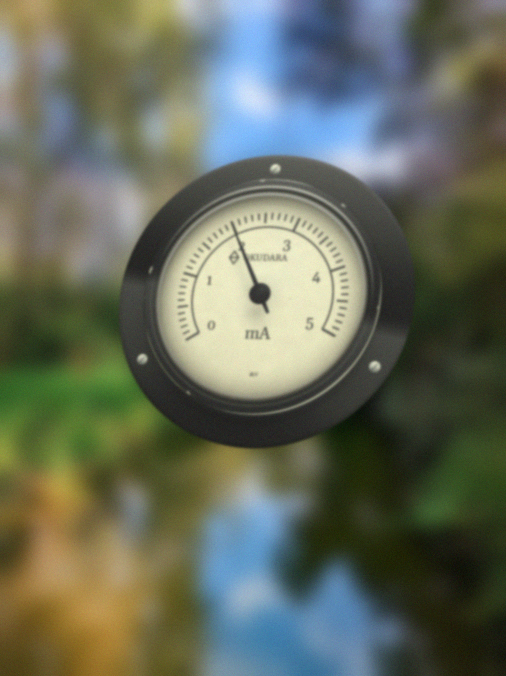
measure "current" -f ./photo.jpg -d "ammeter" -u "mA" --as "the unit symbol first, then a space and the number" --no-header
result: mA 2
